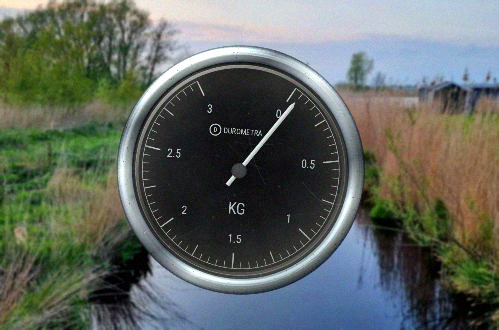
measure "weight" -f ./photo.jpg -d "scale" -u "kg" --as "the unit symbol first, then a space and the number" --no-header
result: kg 0.05
